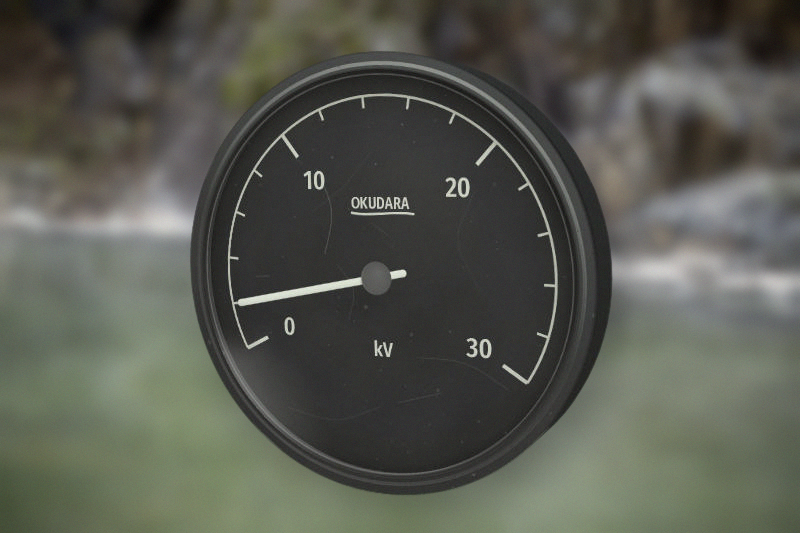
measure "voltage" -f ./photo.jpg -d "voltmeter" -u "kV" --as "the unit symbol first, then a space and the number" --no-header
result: kV 2
